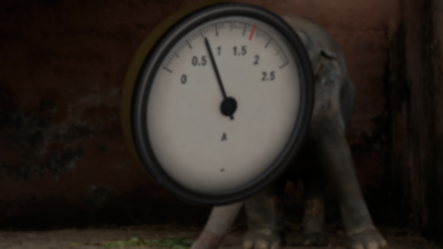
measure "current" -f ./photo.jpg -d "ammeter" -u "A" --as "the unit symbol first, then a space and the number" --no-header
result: A 0.75
